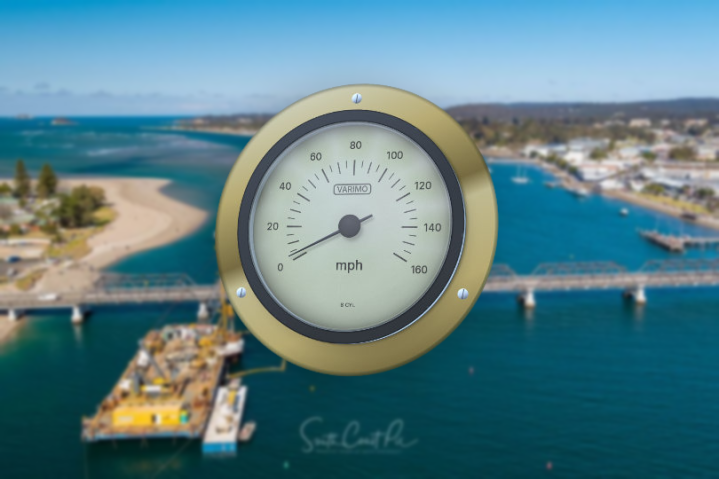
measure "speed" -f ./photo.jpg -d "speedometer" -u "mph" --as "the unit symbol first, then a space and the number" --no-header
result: mph 2.5
